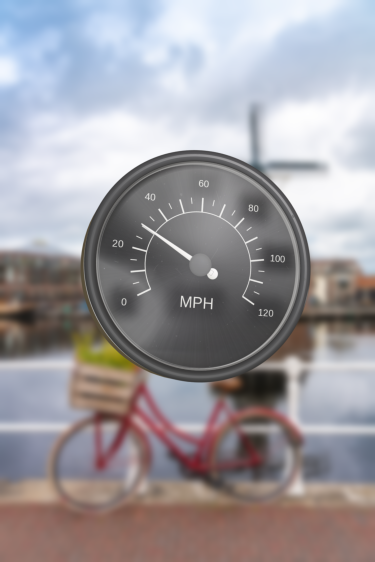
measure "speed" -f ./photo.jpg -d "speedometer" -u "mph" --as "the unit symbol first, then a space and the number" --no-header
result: mph 30
